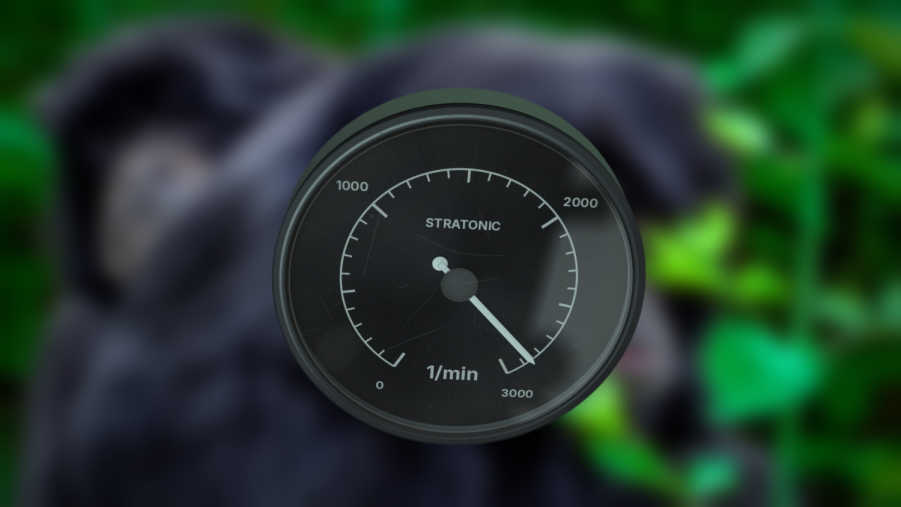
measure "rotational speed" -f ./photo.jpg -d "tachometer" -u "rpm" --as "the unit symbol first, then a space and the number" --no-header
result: rpm 2850
